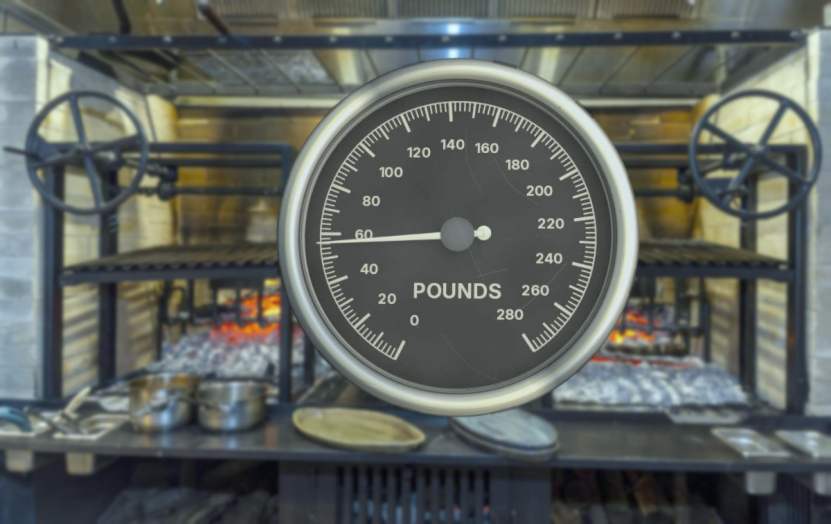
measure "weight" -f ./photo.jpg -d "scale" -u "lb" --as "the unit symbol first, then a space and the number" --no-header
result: lb 56
